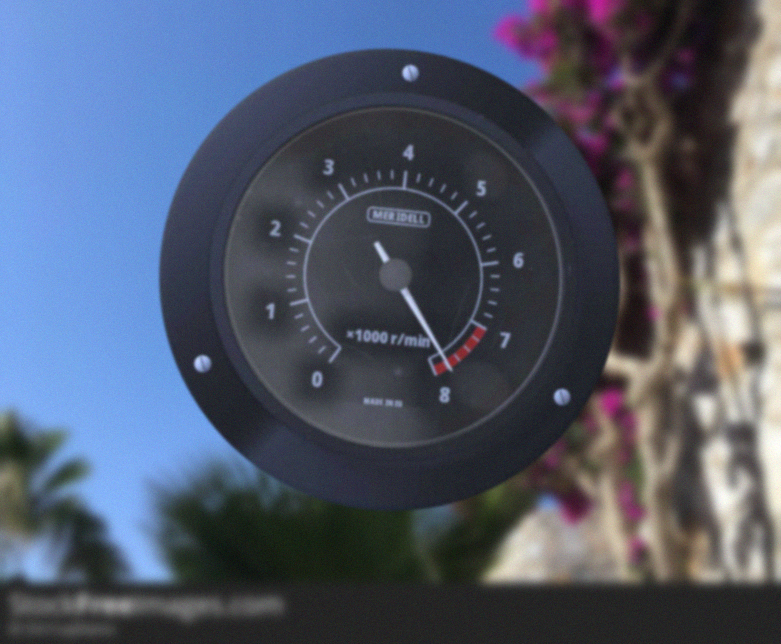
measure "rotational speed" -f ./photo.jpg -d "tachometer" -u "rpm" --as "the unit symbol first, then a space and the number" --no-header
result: rpm 7800
